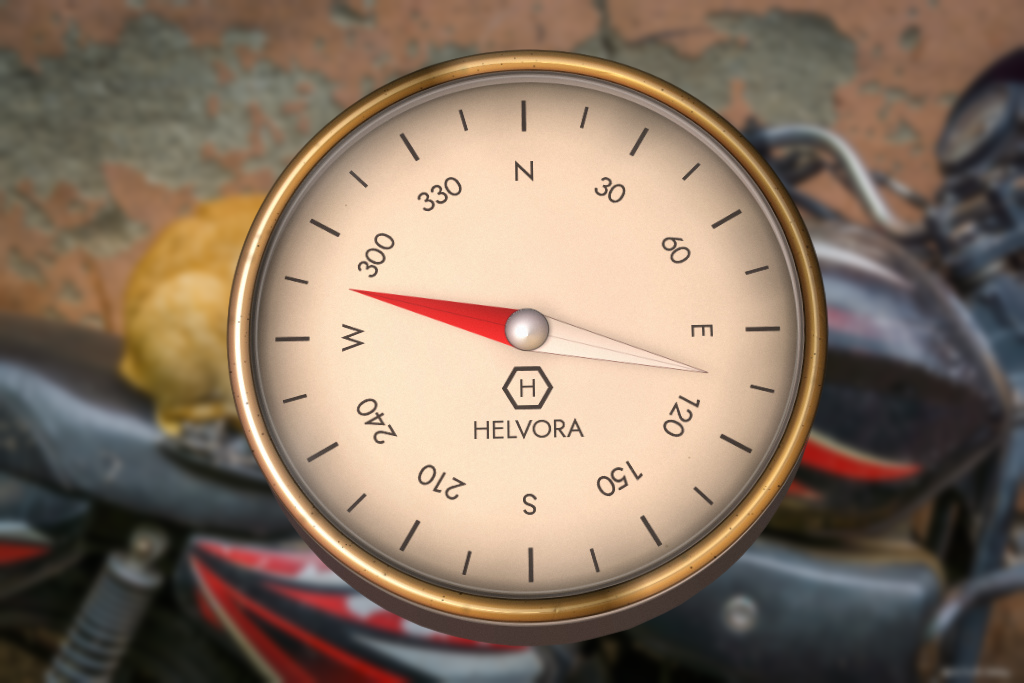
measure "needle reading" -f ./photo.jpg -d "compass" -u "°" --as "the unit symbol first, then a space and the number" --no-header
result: ° 285
